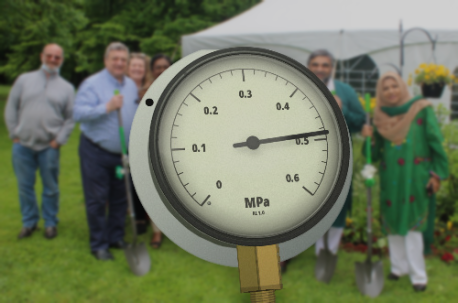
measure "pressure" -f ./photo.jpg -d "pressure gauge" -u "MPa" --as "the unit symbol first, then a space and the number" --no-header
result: MPa 0.49
